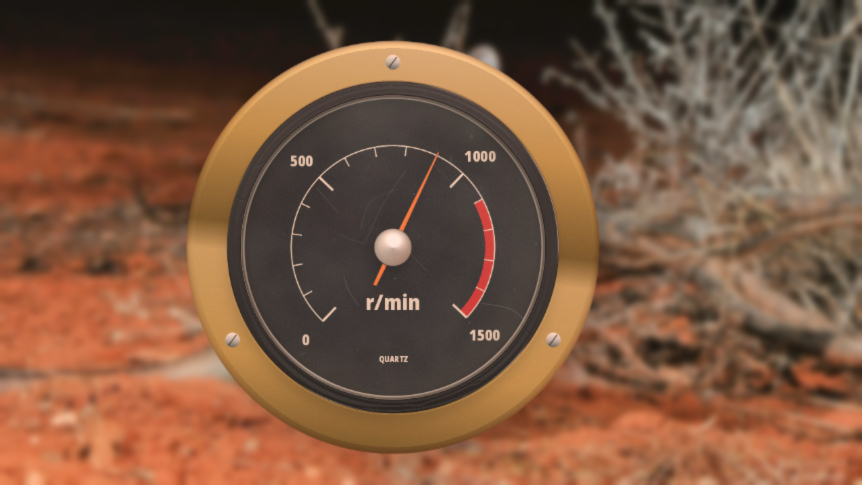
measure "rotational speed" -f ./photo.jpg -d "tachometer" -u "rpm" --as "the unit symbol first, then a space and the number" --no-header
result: rpm 900
